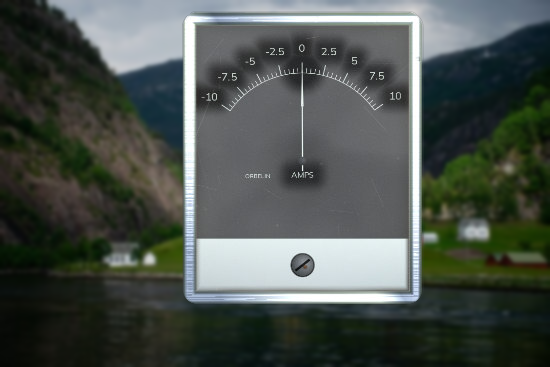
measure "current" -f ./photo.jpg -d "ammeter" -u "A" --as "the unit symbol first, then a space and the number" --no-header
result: A 0
